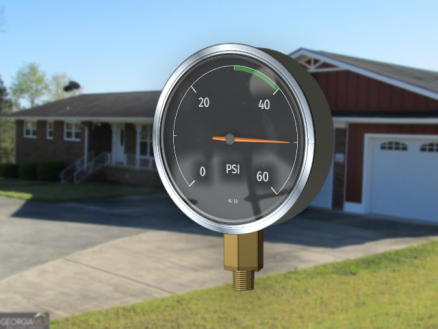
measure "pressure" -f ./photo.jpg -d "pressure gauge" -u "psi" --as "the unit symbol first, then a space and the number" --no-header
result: psi 50
